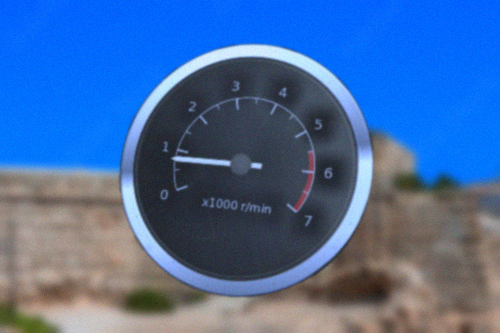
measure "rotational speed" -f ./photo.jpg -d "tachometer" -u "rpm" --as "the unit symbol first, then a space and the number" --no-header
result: rpm 750
